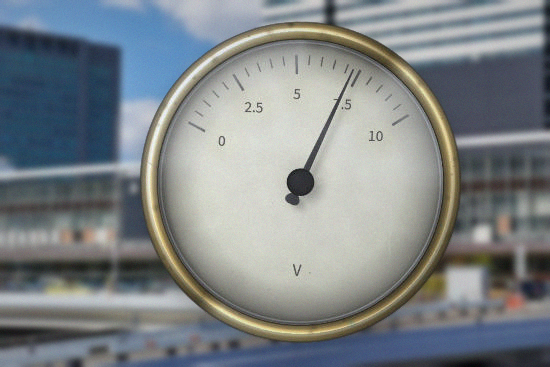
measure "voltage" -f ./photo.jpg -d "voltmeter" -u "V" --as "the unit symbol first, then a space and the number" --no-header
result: V 7.25
